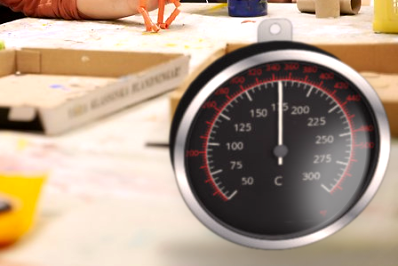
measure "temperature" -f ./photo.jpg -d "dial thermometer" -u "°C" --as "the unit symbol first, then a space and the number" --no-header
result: °C 175
